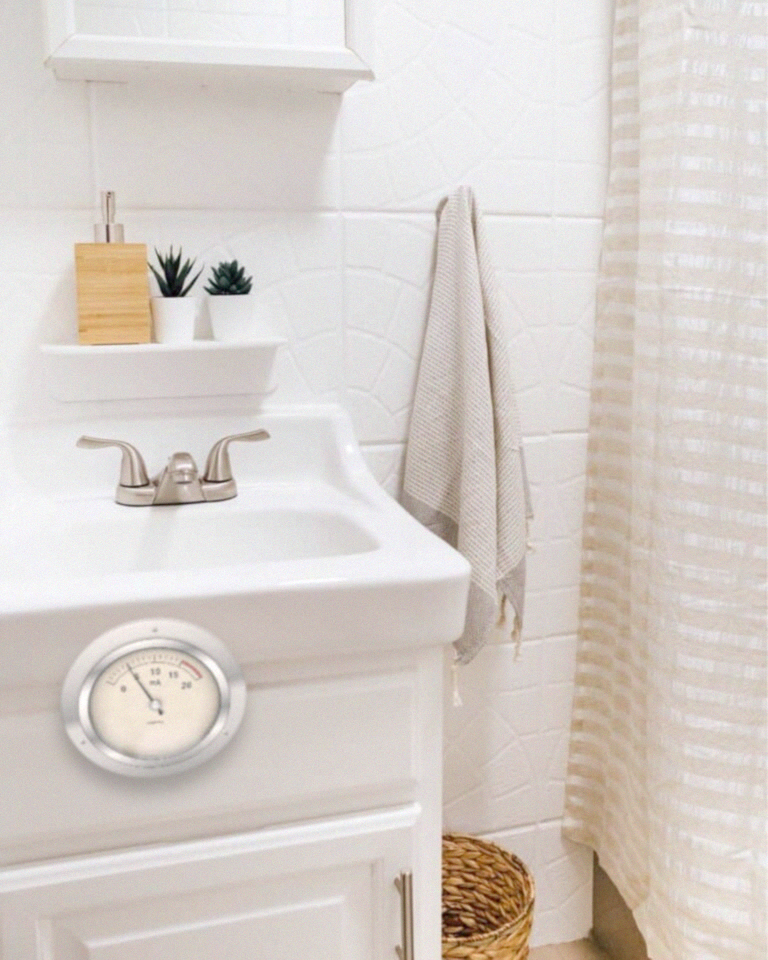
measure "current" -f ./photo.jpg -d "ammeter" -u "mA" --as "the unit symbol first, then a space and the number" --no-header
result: mA 5
